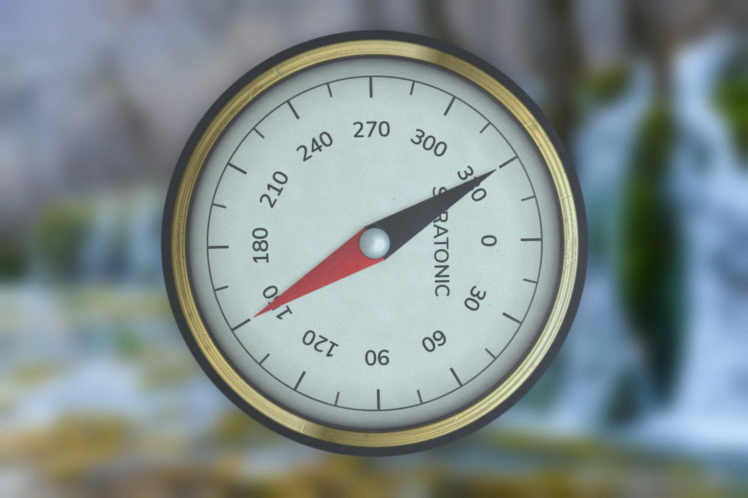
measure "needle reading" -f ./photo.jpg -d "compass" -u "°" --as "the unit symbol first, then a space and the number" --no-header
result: ° 150
